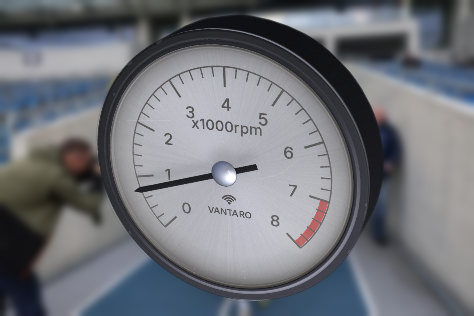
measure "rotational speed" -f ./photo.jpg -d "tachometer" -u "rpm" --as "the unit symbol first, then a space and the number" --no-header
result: rpm 800
